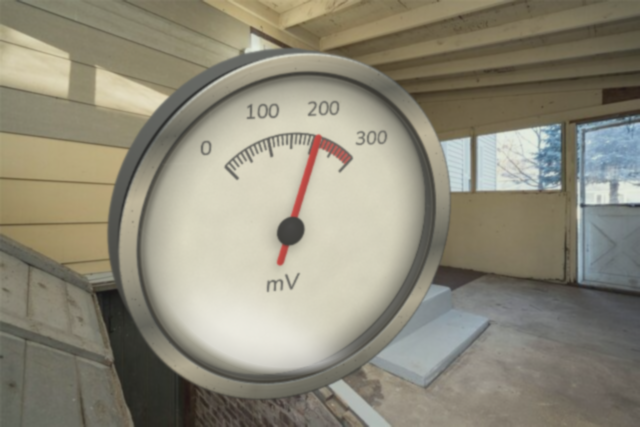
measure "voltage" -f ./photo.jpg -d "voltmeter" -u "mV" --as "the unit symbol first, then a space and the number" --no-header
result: mV 200
